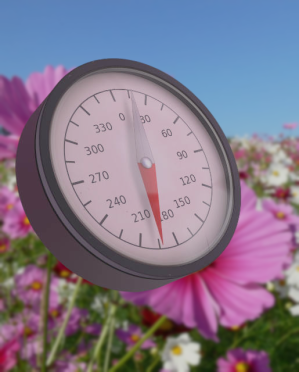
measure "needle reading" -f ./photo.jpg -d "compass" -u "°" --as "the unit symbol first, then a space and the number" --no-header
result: ° 195
